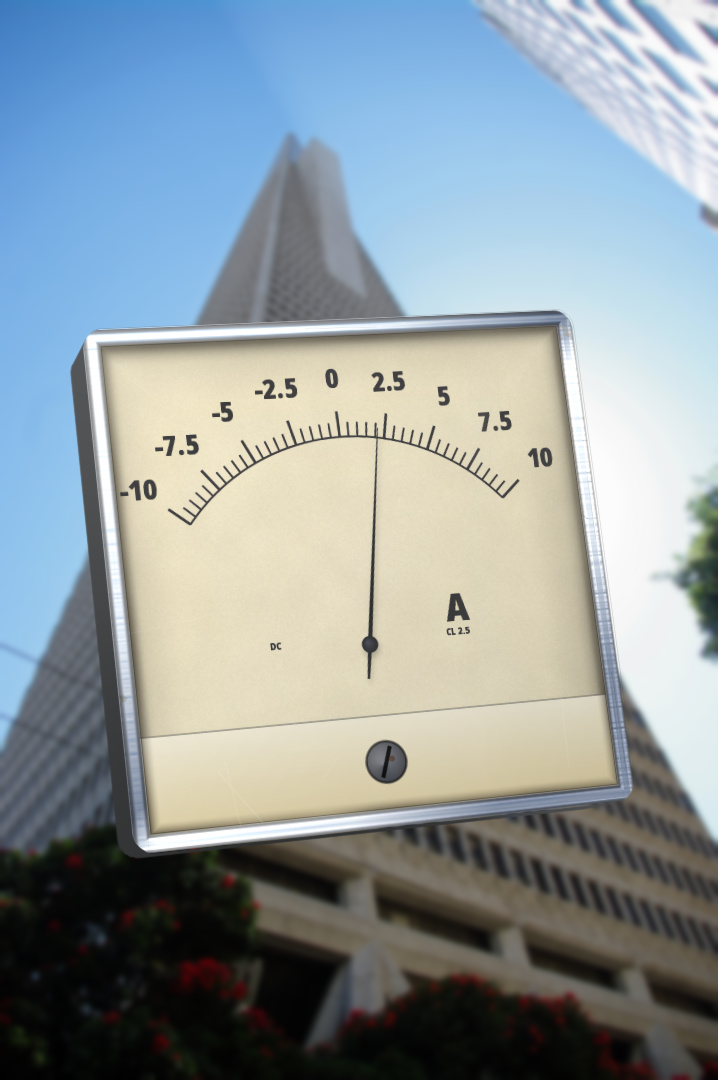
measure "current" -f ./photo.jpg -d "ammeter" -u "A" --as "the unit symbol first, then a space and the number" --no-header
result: A 2
